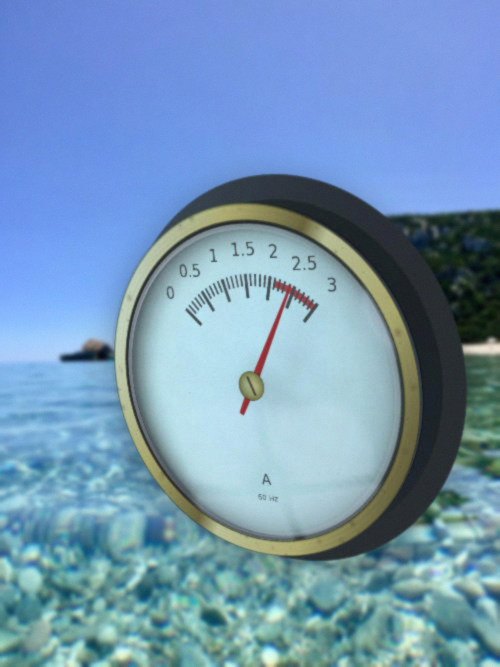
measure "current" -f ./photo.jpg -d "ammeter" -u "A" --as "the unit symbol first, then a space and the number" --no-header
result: A 2.5
